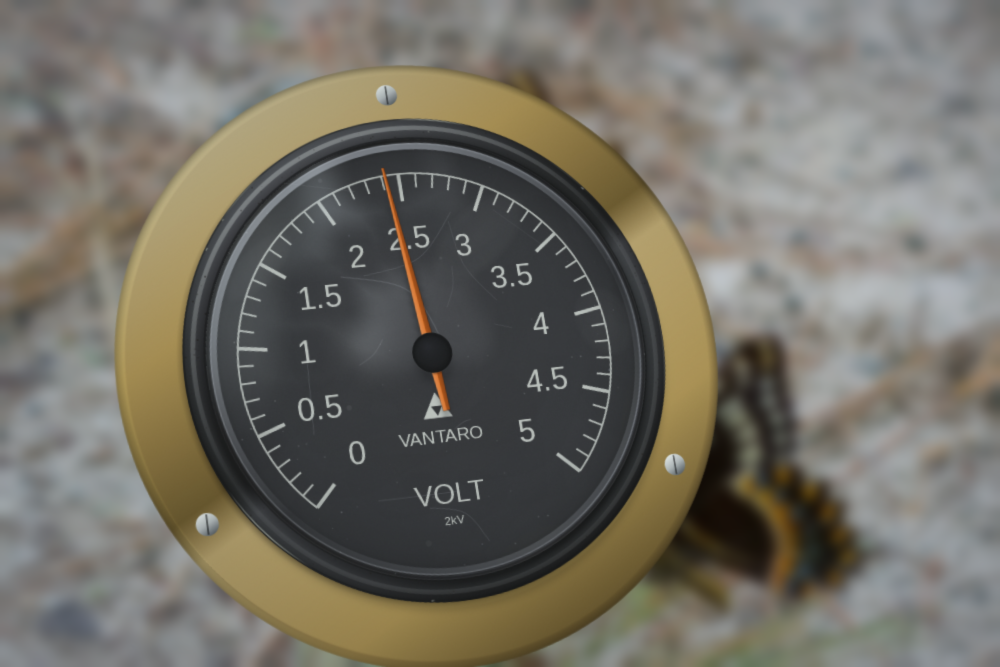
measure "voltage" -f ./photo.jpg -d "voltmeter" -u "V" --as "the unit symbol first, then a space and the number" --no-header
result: V 2.4
